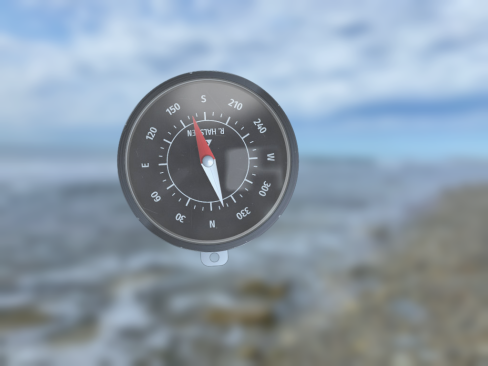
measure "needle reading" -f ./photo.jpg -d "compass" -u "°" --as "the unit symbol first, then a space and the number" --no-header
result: ° 165
